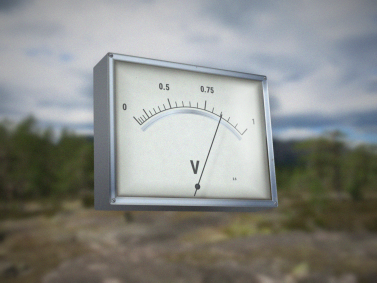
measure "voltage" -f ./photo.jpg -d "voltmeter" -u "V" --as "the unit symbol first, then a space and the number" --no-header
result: V 0.85
